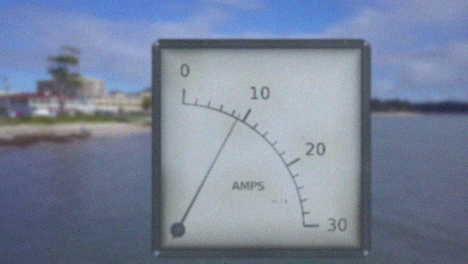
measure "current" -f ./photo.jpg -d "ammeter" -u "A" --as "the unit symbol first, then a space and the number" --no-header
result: A 9
